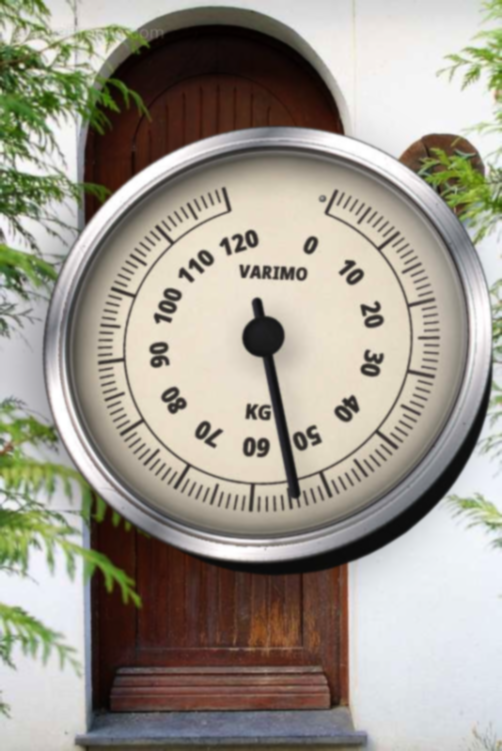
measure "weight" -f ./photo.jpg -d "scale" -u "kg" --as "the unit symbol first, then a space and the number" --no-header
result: kg 54
